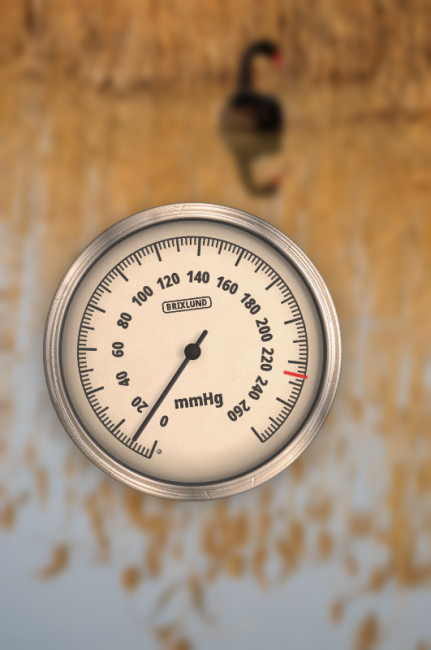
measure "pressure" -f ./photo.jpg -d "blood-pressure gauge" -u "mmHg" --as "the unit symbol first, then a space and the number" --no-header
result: mmHg 10
